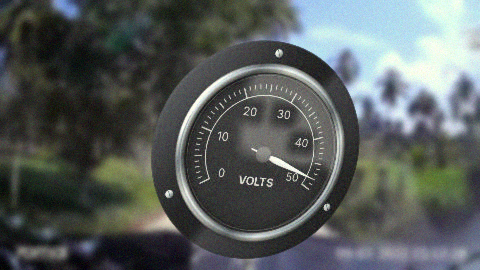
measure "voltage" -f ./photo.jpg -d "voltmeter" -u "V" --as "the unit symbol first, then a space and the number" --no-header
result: V 48
